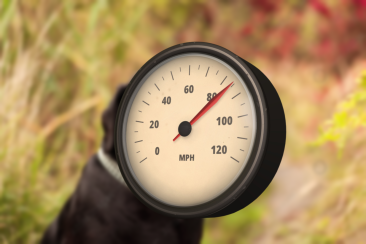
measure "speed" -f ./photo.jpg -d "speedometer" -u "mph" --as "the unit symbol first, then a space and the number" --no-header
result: mph 85
